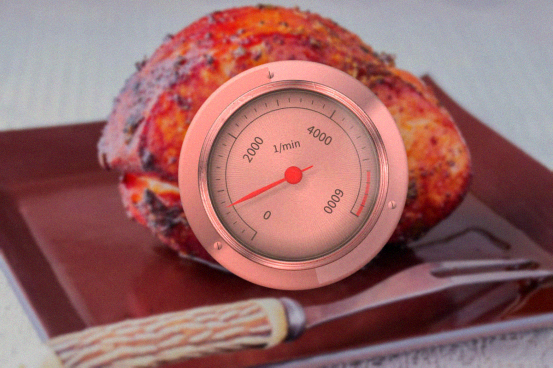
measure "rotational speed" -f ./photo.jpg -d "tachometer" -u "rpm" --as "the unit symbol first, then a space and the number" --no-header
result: rpm 700
